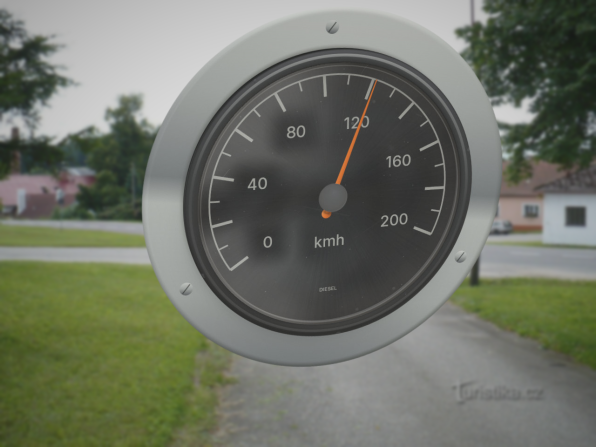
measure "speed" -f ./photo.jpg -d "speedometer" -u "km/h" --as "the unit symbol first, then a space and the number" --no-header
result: km/h 120
